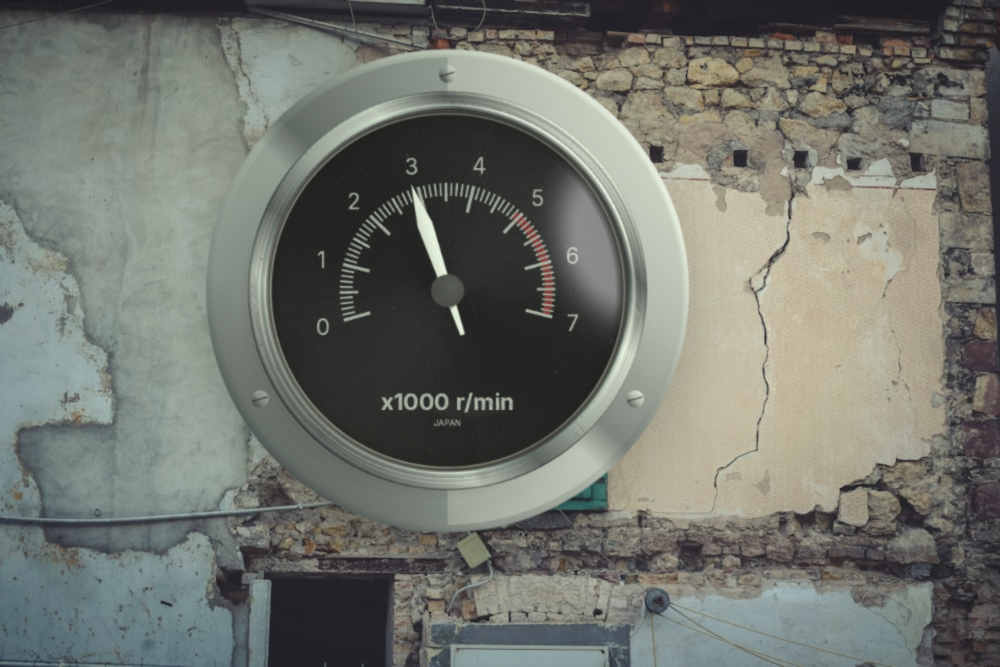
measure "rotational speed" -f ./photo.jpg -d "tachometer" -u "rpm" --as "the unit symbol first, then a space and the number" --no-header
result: rpm 2900
